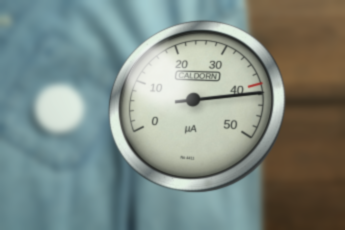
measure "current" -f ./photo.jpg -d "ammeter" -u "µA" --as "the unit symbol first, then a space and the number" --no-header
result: µA 42
